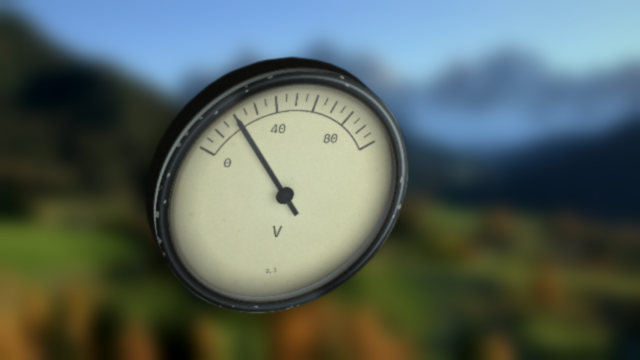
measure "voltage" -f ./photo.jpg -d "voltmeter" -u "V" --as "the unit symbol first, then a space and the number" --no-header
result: V 20
